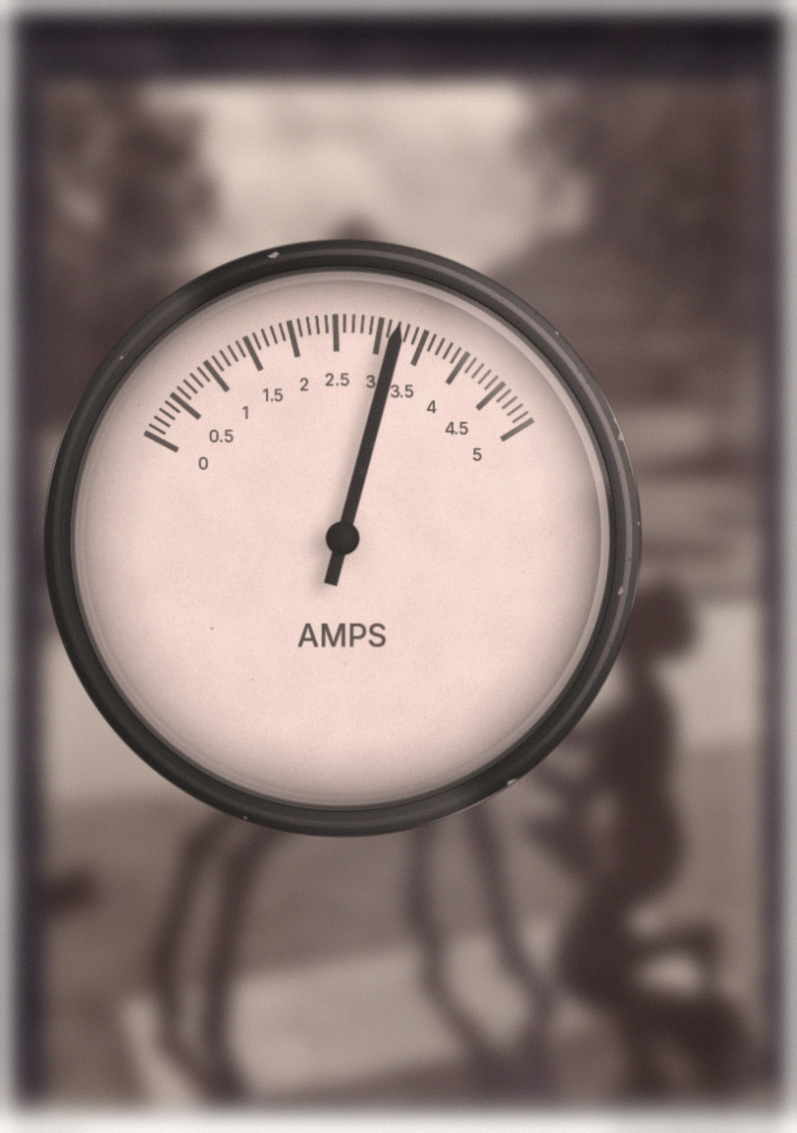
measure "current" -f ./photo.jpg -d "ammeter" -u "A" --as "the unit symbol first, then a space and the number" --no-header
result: A 3.2
